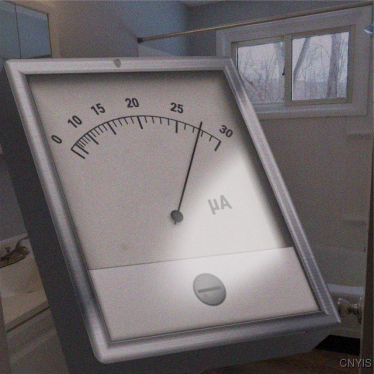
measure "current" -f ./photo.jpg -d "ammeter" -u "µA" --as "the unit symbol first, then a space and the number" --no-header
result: µA 27.5
